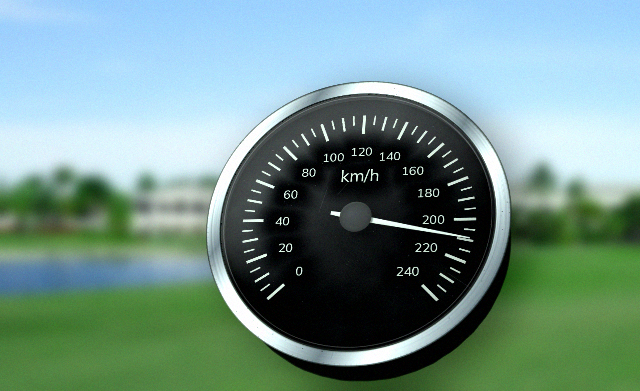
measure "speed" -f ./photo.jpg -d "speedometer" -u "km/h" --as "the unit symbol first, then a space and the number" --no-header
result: km/h 210
